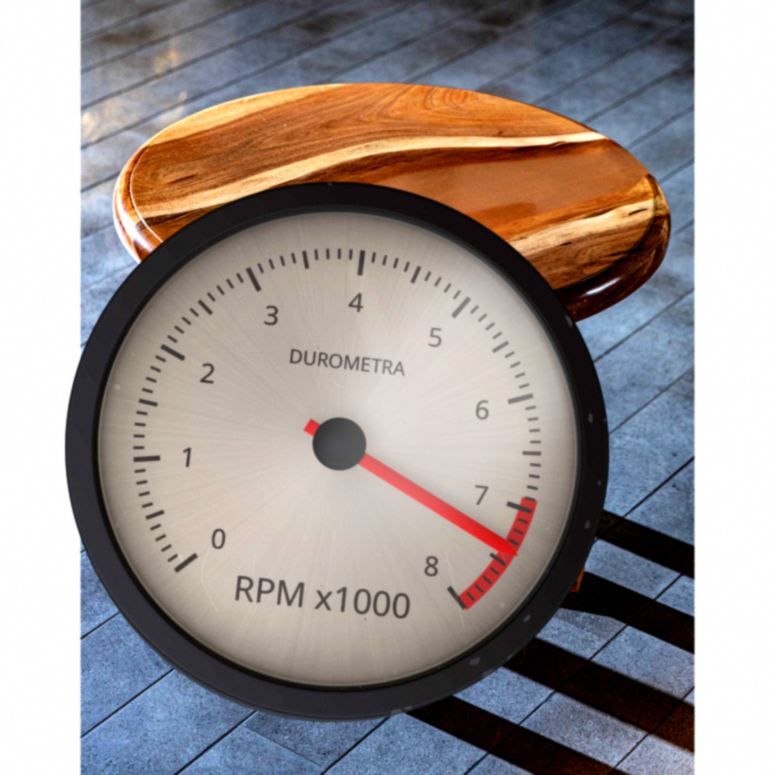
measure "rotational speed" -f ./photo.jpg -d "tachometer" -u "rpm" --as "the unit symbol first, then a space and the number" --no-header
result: rpm 7400
